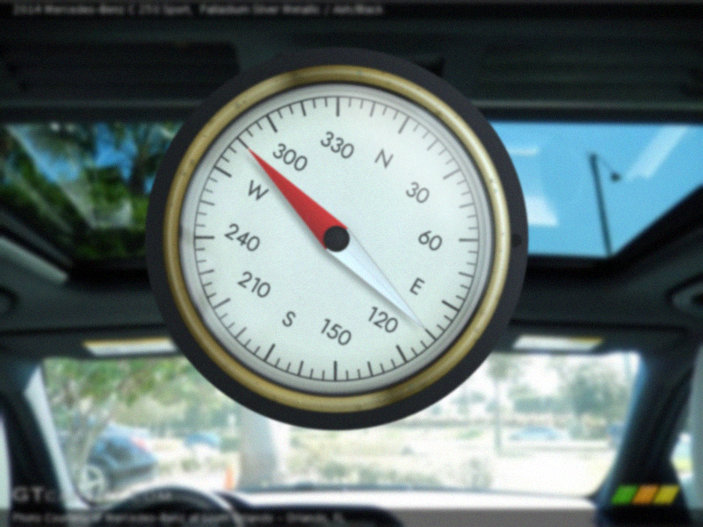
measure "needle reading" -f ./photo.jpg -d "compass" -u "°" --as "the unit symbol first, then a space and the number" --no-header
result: ° 285
